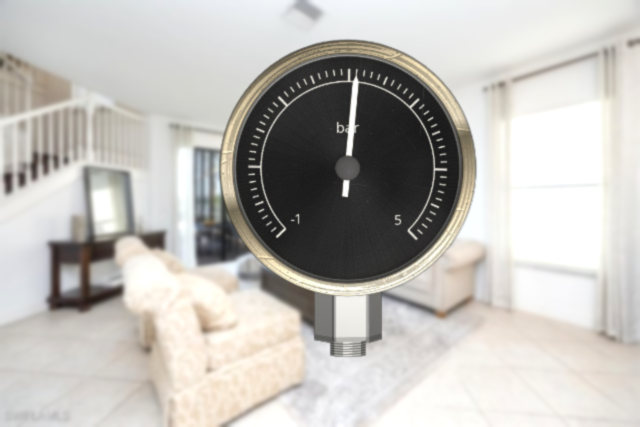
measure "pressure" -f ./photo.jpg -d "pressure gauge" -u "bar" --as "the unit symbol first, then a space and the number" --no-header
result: bar 2.1
